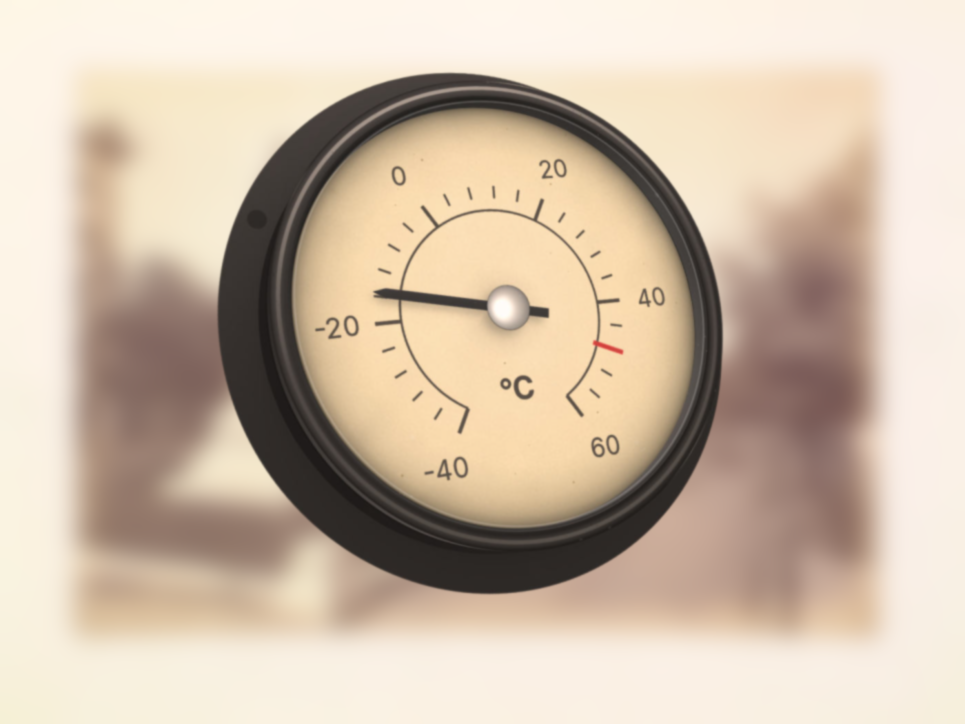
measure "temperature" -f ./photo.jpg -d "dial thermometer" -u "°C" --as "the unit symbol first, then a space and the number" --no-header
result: °C -16
